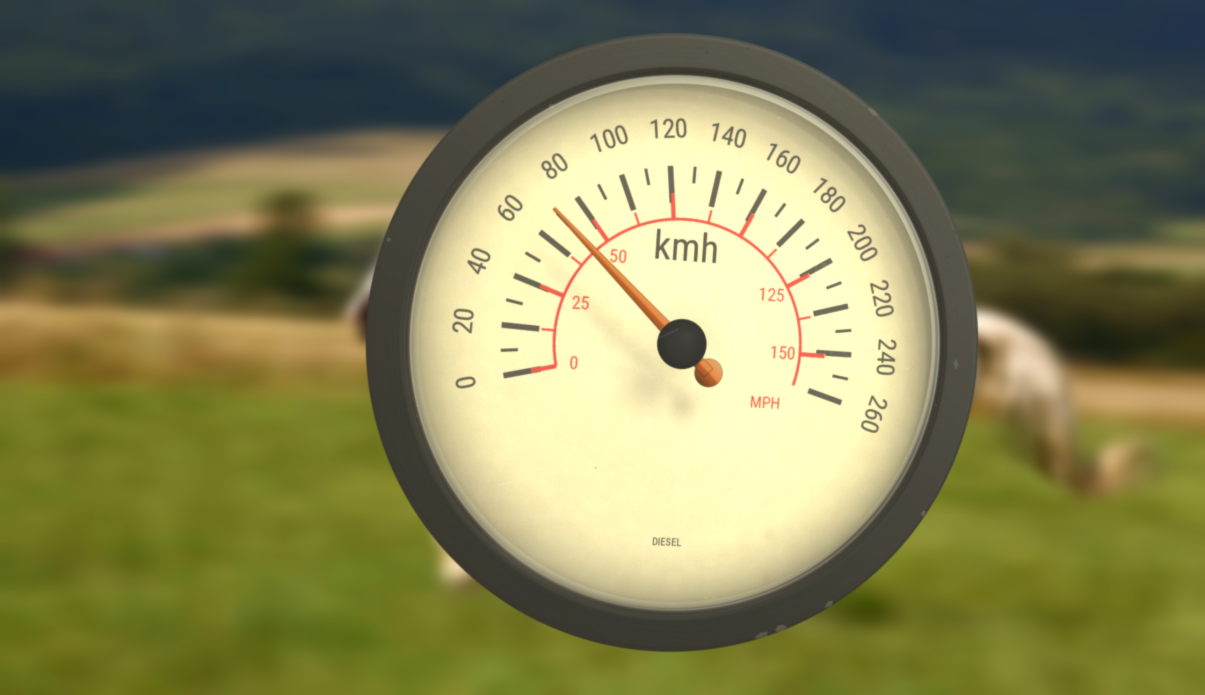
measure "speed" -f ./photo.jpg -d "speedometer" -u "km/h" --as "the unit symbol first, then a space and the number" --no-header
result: km/h 70
